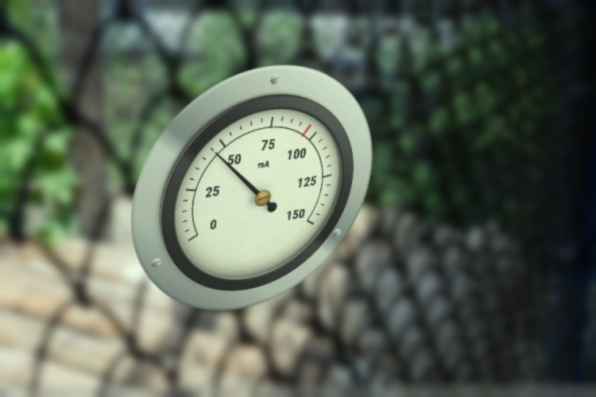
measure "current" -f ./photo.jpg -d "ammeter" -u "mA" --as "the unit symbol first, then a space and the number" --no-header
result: mA 45
